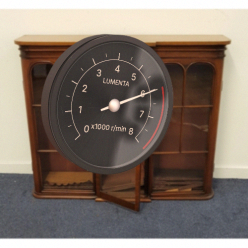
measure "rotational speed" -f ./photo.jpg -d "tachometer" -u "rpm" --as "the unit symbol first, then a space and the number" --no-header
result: rpm 6000
